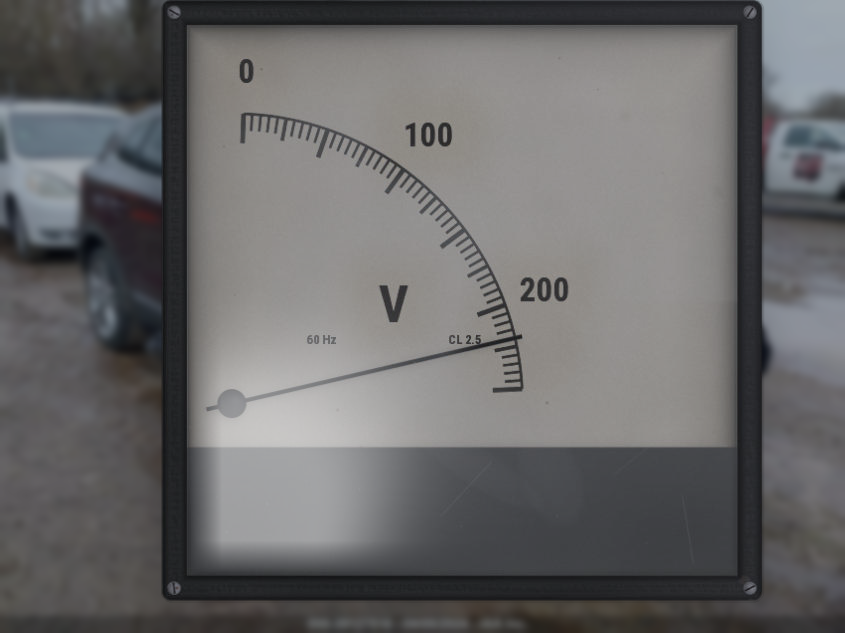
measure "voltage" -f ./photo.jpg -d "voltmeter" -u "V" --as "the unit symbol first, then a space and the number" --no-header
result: V 220
